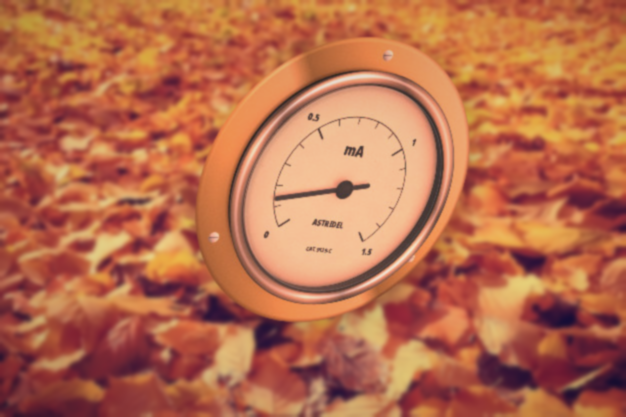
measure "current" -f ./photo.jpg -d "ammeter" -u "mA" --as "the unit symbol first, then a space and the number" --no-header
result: mA 0.15
